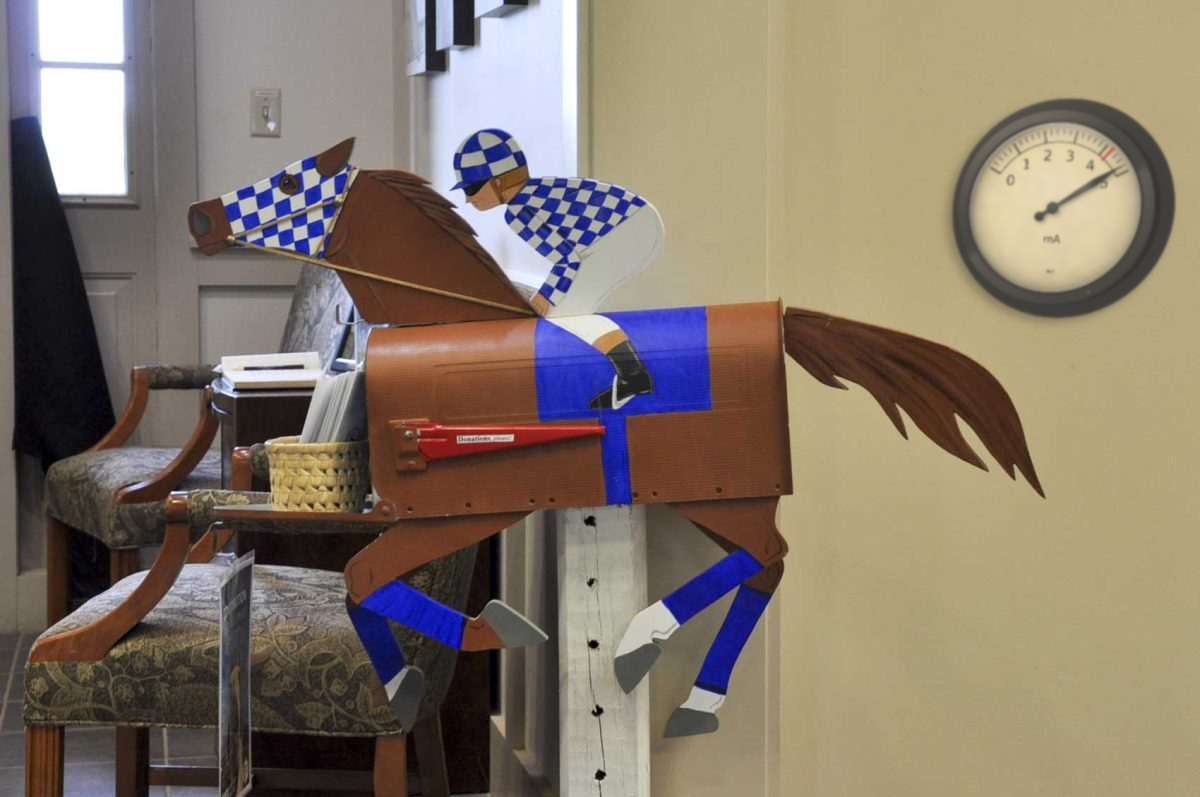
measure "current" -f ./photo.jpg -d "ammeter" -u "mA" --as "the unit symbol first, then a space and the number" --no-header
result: mA 4.8
